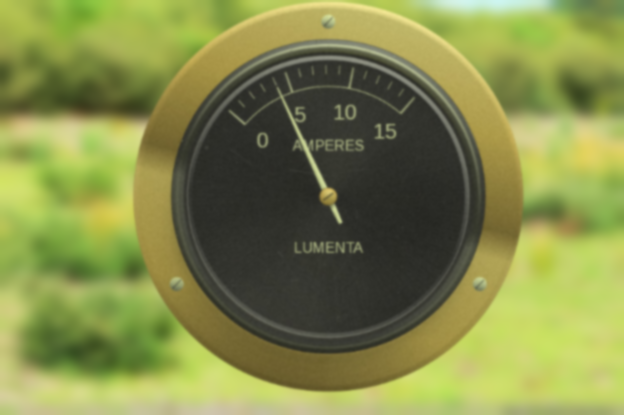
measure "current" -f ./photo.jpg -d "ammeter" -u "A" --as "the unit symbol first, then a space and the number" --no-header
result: A 4
